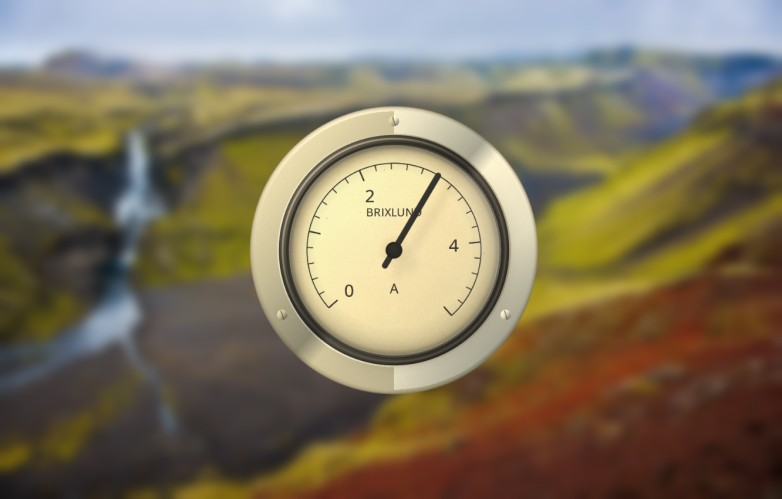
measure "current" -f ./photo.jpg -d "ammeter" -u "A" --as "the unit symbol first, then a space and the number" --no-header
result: A 3
